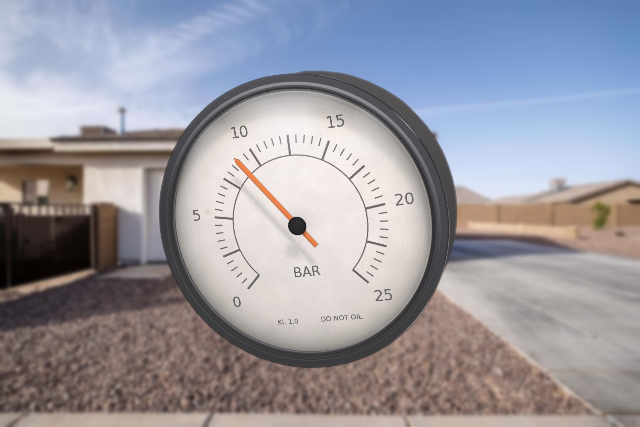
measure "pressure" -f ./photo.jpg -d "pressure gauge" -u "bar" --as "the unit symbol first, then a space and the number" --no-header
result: bar 9
